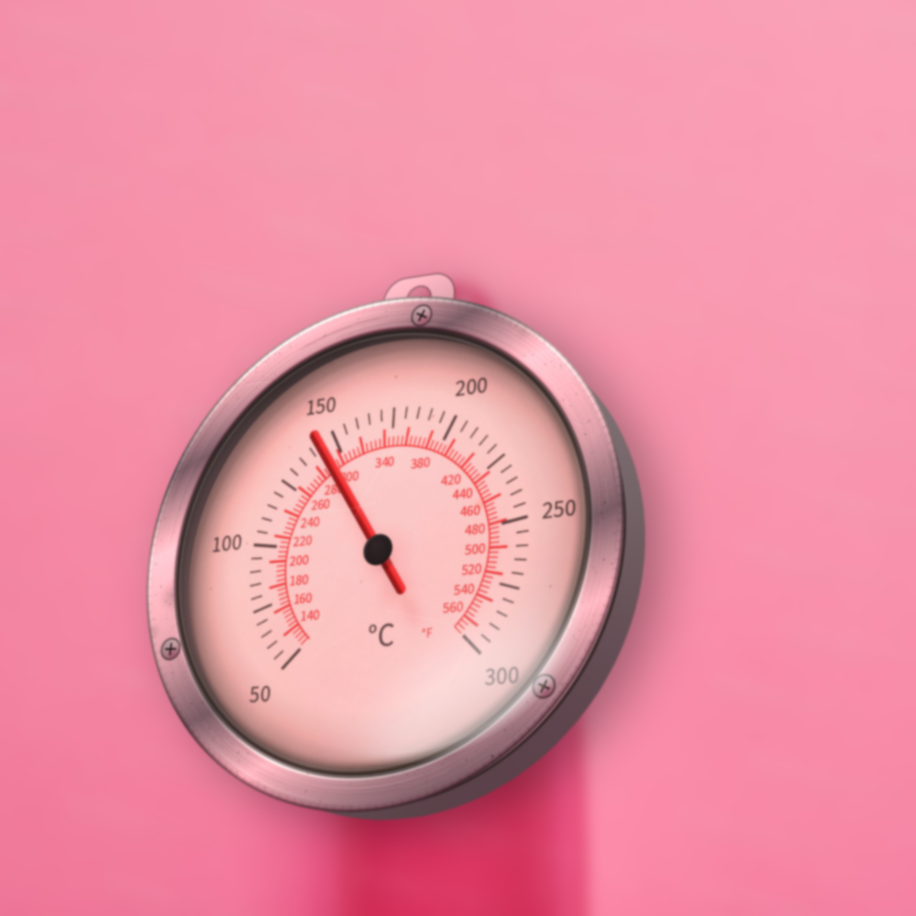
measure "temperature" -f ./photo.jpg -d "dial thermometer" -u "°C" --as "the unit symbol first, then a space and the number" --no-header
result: °C 145
